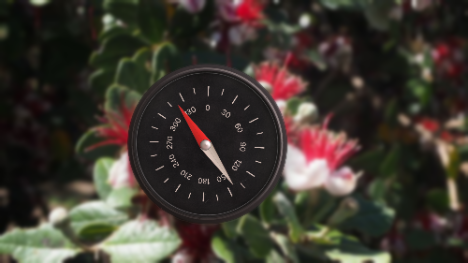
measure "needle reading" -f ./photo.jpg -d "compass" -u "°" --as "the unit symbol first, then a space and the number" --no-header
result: ° 322.5
